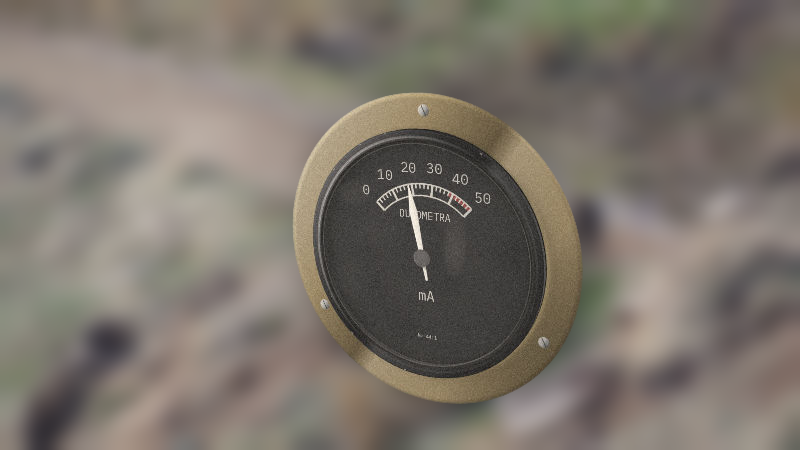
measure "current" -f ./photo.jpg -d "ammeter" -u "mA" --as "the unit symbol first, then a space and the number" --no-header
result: mA 20
